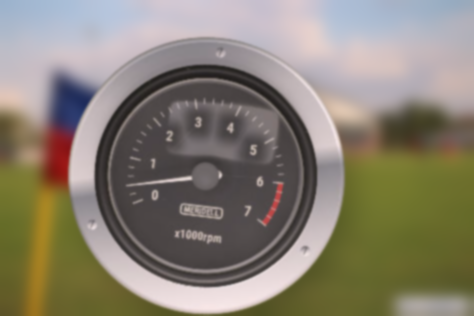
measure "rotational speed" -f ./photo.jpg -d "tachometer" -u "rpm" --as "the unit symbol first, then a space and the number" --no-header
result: rpm 400
